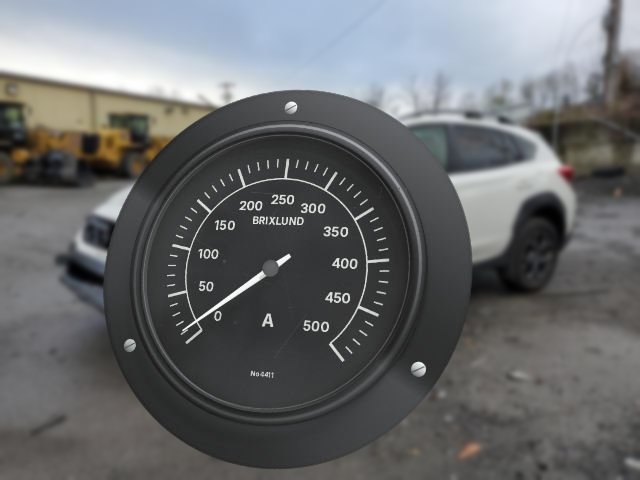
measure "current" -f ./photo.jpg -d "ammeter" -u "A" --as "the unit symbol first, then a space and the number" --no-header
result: A 10
